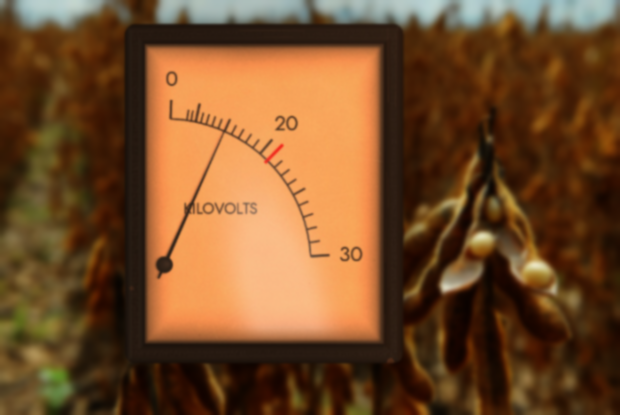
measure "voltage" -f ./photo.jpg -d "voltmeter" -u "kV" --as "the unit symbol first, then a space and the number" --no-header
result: kV 15
